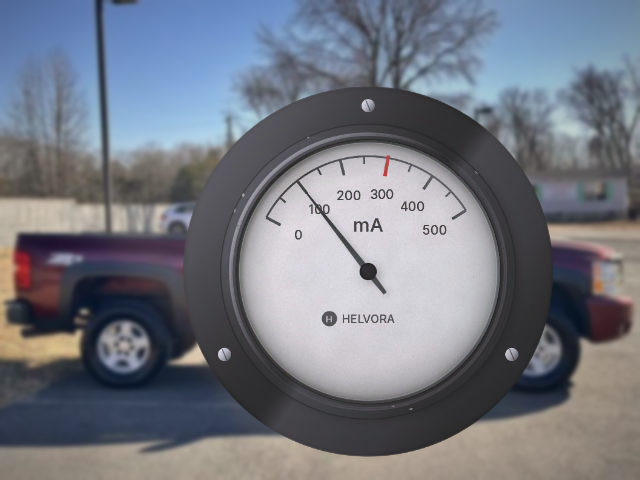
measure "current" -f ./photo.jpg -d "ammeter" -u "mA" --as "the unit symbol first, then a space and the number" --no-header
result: mA 100
